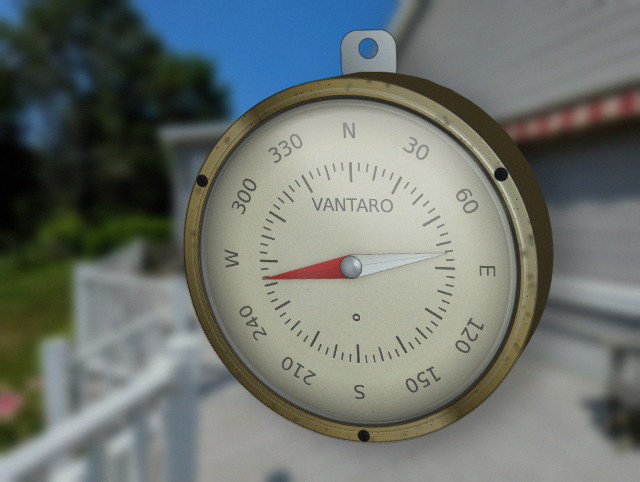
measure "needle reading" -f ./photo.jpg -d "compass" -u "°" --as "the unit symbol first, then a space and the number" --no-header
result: ° 260
